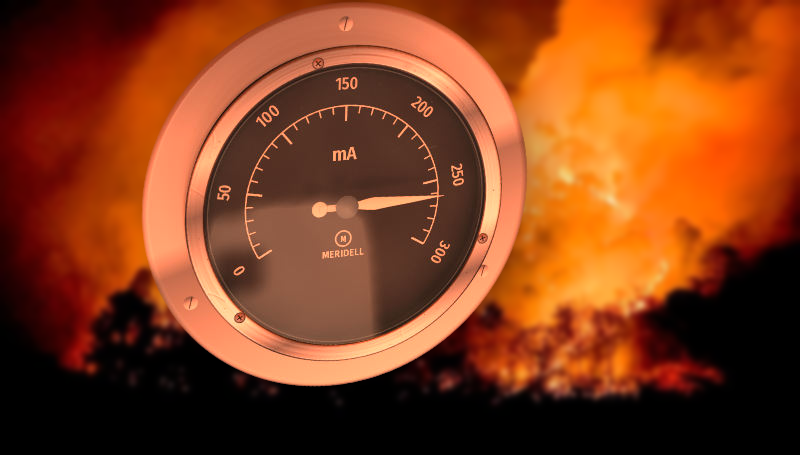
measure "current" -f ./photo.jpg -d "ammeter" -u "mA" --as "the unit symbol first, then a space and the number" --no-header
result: mA 260
